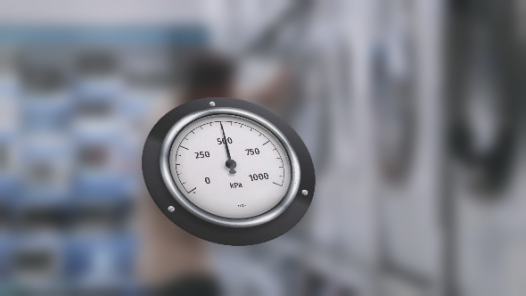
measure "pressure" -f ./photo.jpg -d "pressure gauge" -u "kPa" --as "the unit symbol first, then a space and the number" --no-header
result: kPa 500
